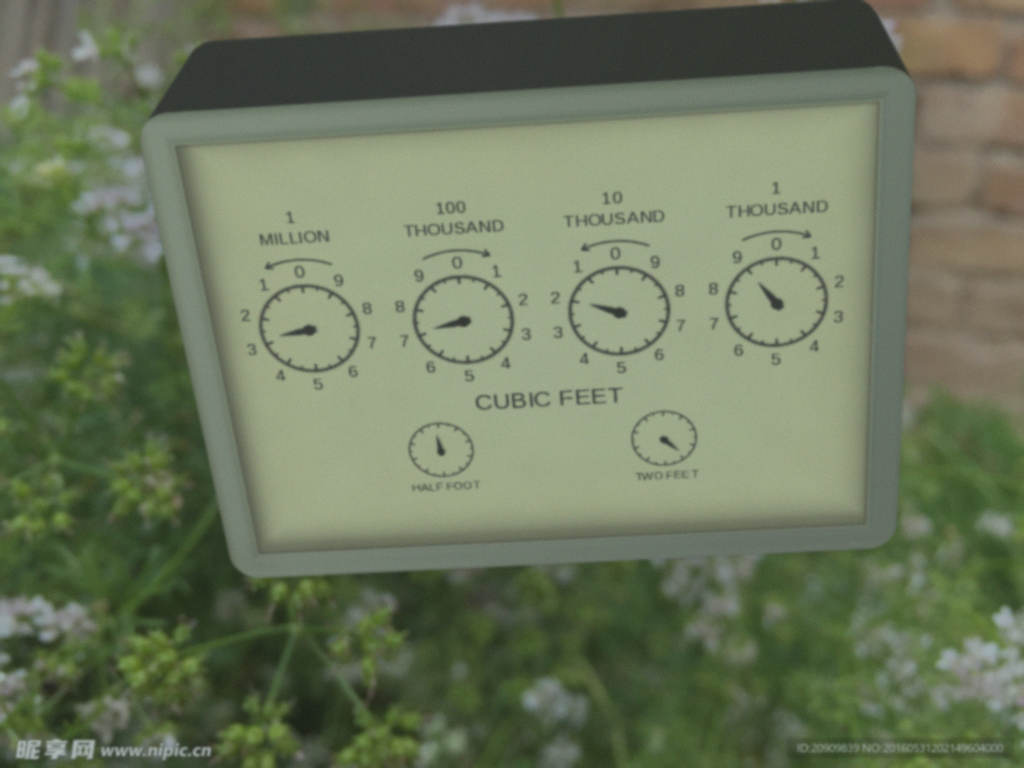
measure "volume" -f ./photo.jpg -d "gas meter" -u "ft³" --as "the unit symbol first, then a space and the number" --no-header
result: ft³ 271900
